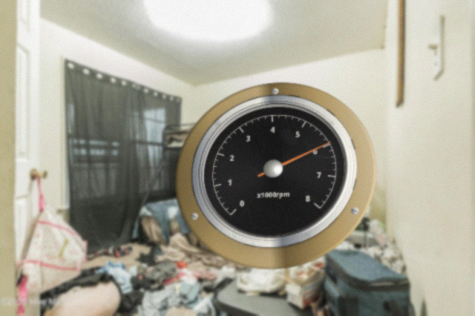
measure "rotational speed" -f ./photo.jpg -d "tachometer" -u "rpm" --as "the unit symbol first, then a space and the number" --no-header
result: rpm 6000
